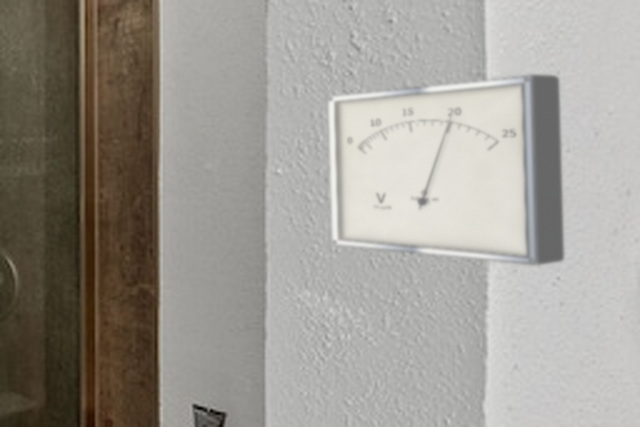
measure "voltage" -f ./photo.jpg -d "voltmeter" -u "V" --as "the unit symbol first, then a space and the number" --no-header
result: V 20
